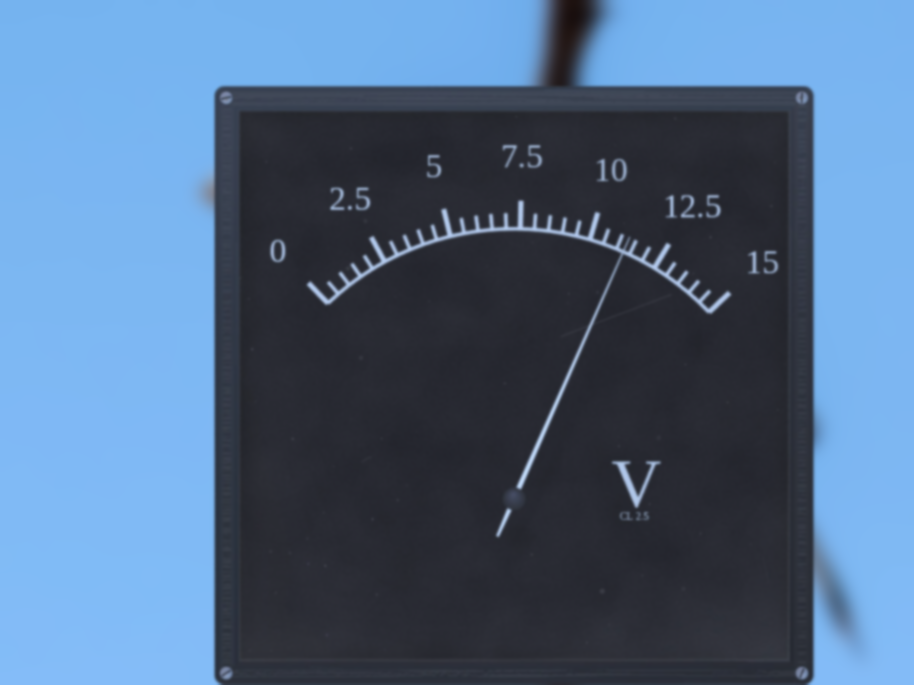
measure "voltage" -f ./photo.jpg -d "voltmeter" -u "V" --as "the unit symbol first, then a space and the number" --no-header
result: V 11.25
